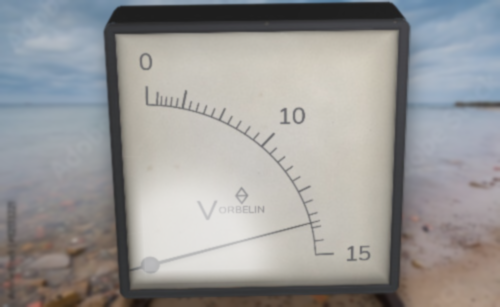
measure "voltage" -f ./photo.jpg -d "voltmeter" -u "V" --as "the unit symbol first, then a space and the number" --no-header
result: V 13.75
